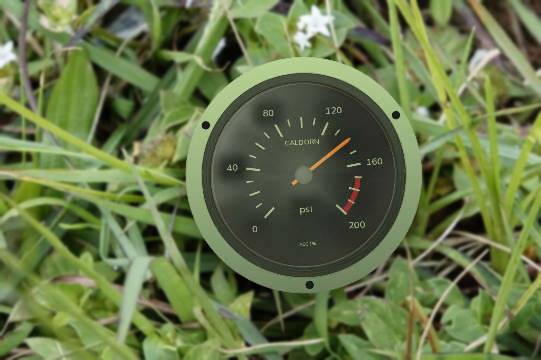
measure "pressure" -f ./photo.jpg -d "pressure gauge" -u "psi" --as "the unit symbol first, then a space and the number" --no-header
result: psi 140
